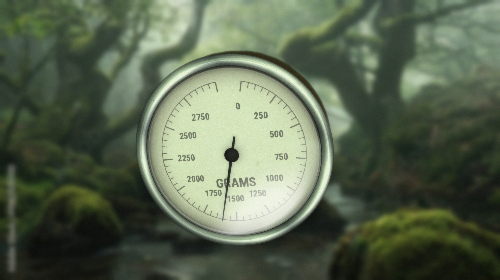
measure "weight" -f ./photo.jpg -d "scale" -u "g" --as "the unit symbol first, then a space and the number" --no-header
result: g 1600
